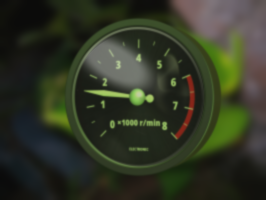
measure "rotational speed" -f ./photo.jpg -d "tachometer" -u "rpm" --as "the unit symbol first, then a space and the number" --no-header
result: rpm 1500
